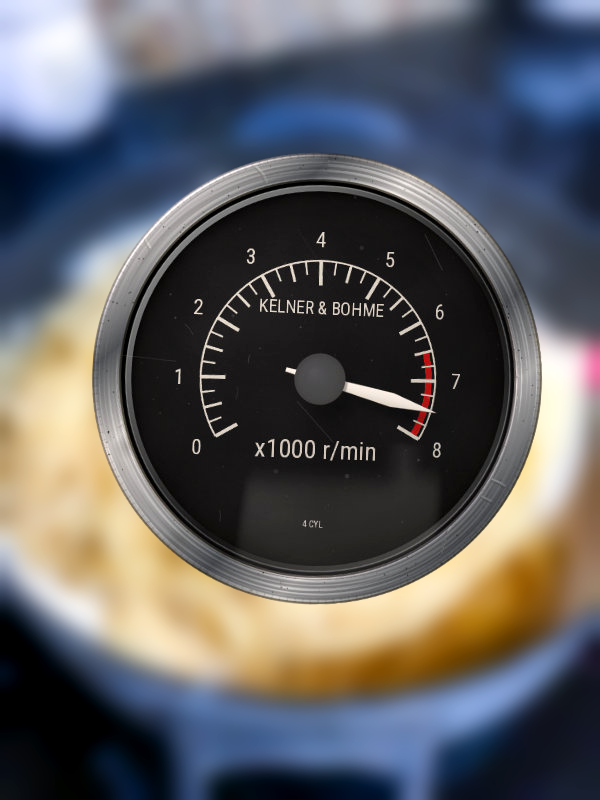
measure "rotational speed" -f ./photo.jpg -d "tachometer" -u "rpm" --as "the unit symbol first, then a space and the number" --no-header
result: rpm 7500
